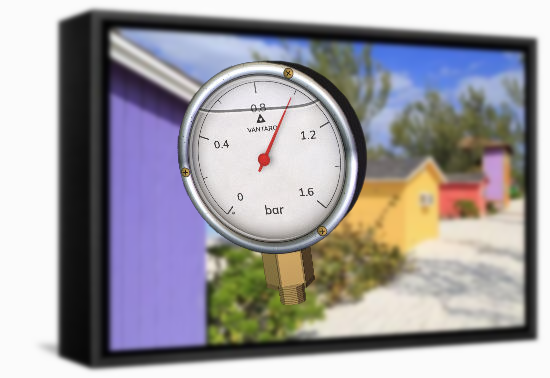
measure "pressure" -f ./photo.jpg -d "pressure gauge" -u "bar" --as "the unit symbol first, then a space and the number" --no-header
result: bar 1
